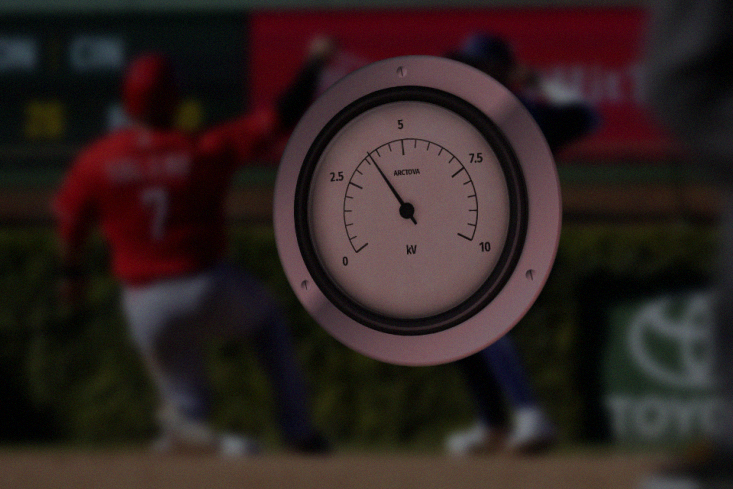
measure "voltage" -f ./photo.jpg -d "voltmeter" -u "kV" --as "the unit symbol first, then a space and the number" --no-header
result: kV 3.75
